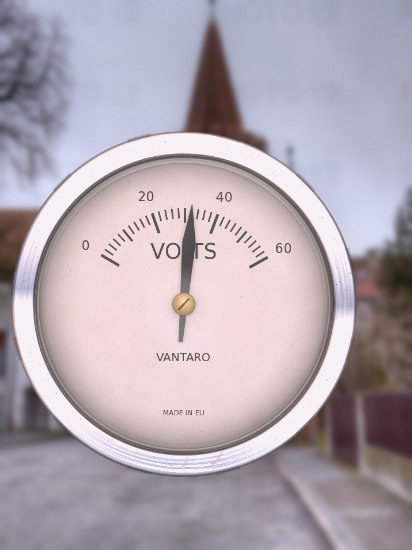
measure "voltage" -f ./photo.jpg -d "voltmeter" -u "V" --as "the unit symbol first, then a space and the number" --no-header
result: V 32
